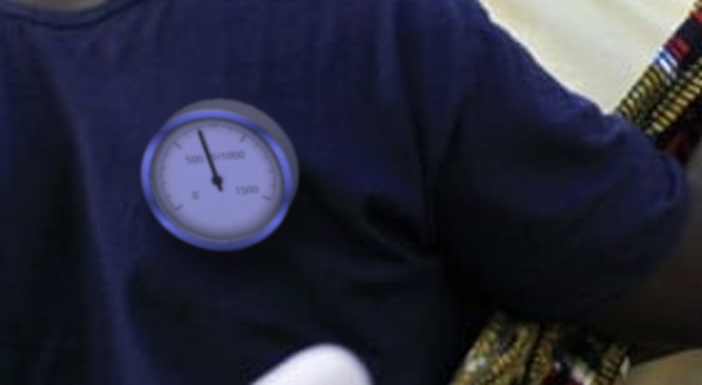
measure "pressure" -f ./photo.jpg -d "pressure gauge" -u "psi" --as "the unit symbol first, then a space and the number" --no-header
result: psi 700
